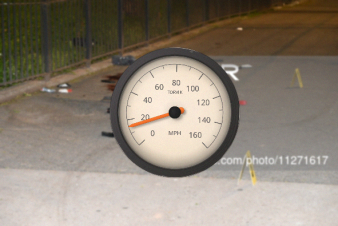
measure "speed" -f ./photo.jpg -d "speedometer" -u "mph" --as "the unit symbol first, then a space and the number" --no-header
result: mph 15
